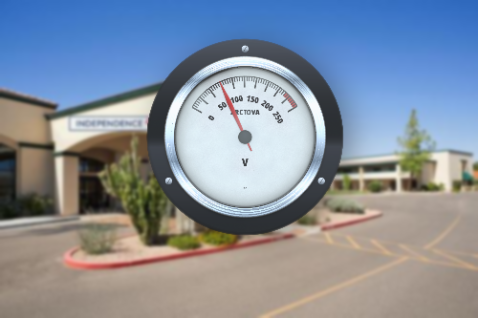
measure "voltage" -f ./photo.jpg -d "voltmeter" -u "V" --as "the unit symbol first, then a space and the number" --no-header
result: V 75
